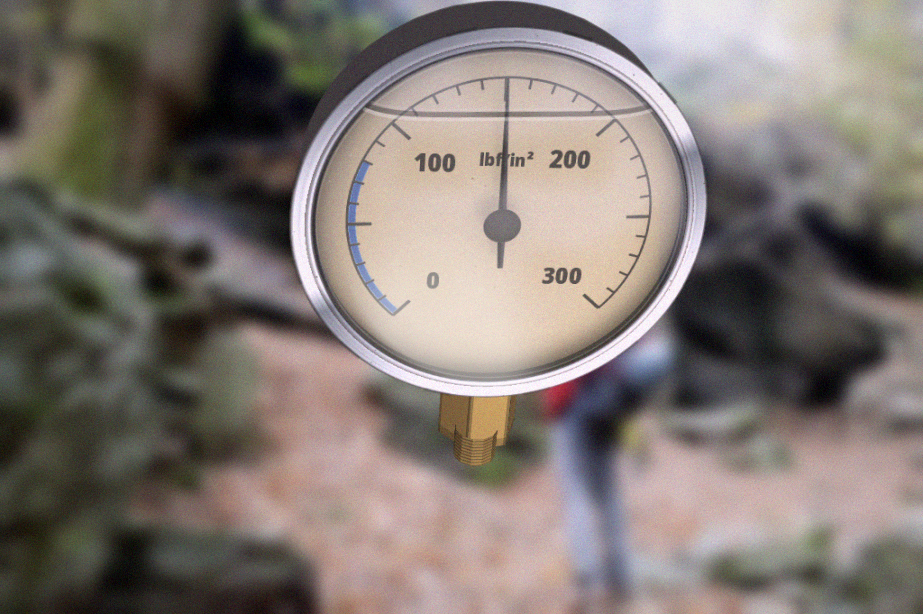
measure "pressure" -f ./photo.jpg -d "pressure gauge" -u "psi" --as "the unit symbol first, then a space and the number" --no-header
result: psi 150
